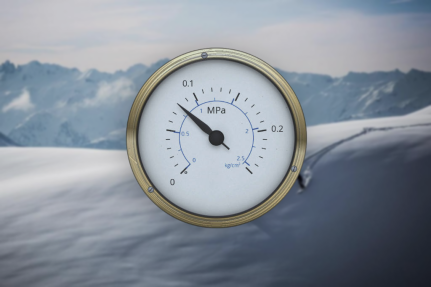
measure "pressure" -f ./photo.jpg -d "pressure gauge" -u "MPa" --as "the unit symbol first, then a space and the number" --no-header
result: MPa 0.08
